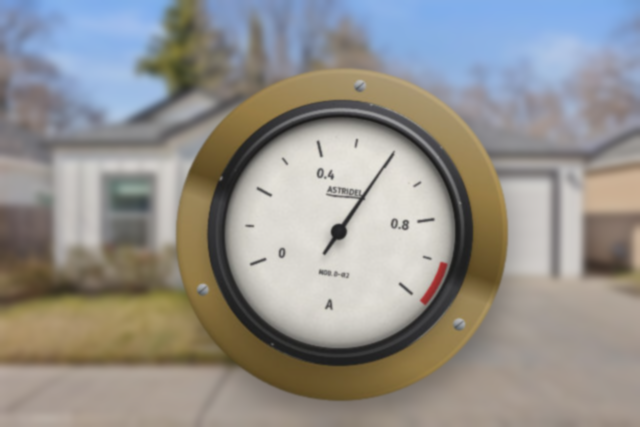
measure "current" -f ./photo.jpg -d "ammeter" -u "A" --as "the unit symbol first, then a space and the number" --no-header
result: A 0.6
